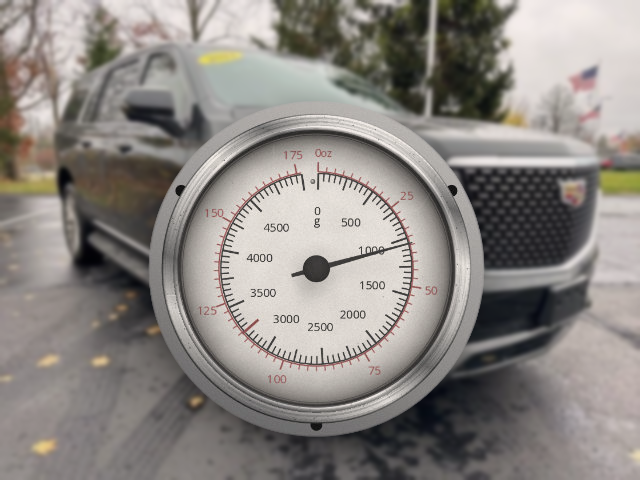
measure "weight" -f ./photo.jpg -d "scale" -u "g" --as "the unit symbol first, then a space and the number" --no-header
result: g 1050
